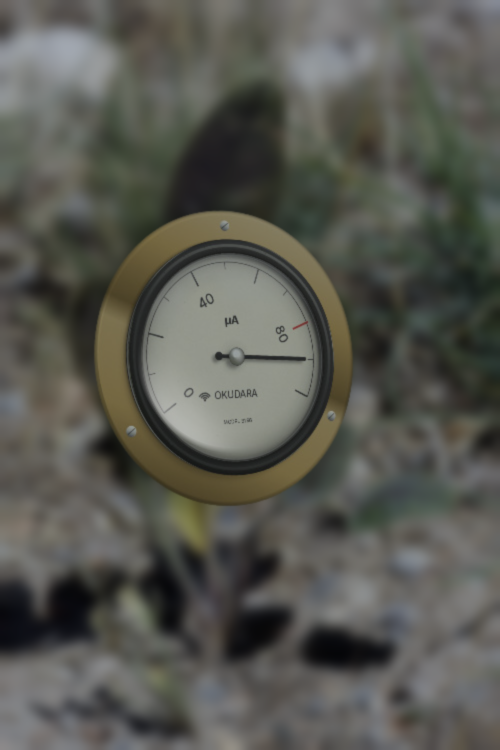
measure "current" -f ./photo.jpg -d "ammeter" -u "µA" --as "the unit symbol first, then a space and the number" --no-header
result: µA 90
